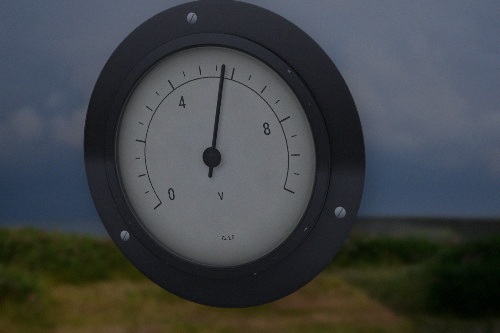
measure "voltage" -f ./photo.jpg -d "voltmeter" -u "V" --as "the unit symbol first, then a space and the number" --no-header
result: V 5.75
